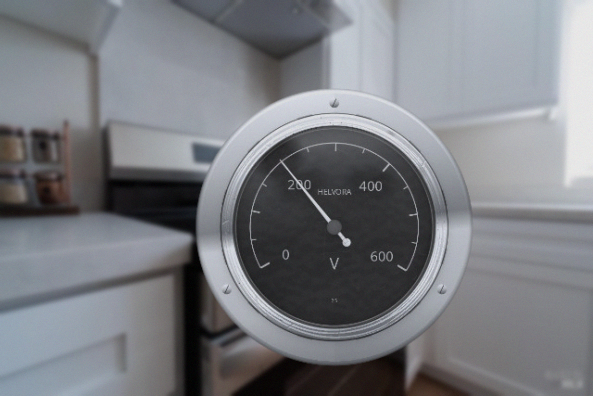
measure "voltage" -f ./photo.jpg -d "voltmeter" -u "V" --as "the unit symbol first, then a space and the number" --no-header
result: V 200
